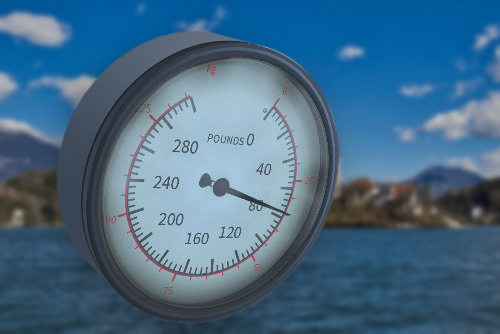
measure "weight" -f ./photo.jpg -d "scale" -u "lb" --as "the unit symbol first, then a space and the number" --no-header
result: lb 76
